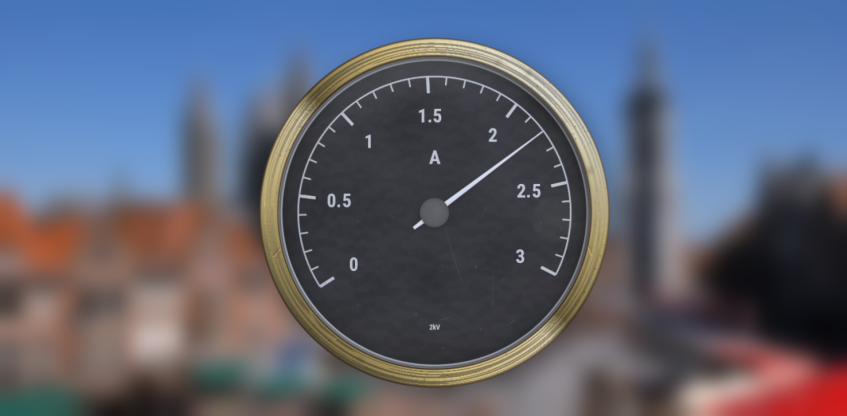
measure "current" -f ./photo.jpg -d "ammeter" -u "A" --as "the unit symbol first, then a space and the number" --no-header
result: A 2.2
